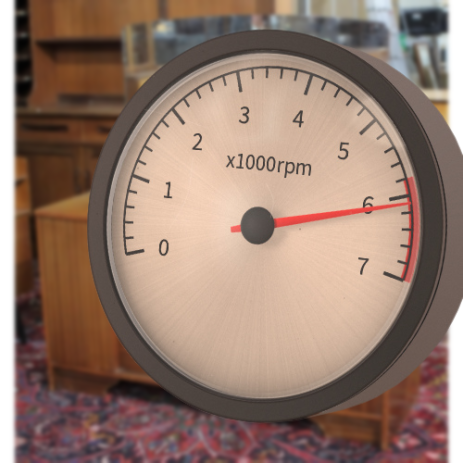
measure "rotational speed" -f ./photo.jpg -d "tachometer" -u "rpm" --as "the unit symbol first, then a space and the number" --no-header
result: rpm 6100
